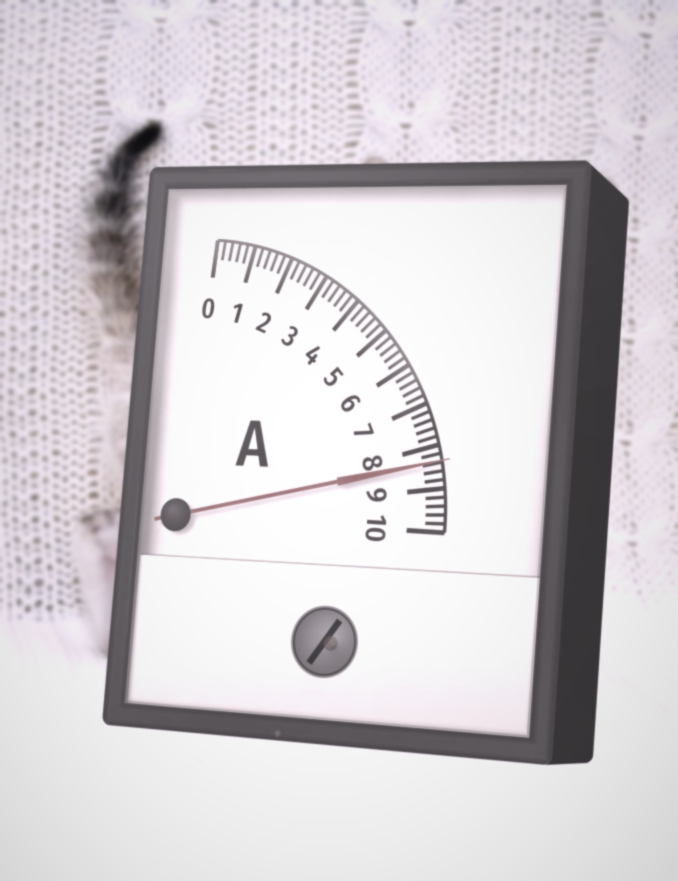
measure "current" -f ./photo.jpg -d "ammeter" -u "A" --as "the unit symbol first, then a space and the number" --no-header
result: A 8.4
